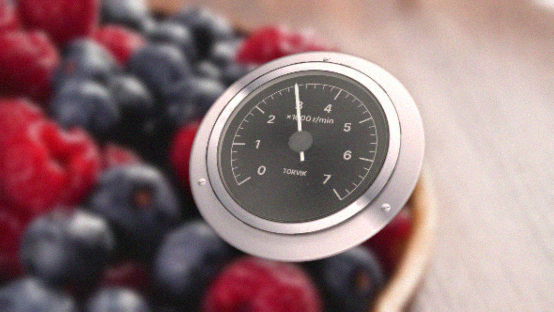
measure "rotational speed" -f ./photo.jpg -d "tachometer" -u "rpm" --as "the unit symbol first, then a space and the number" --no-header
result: rpm 3000
